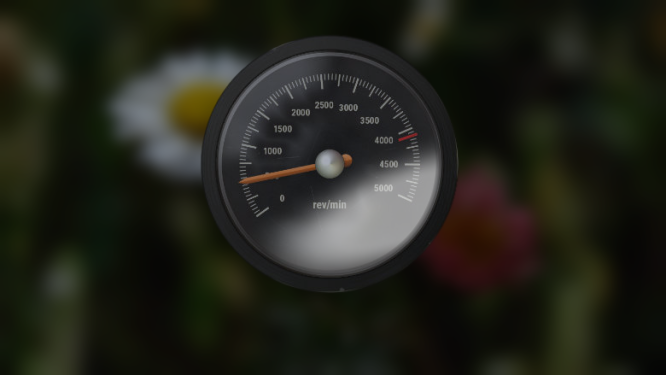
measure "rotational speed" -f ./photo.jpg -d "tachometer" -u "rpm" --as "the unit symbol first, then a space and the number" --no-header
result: rpm 500
